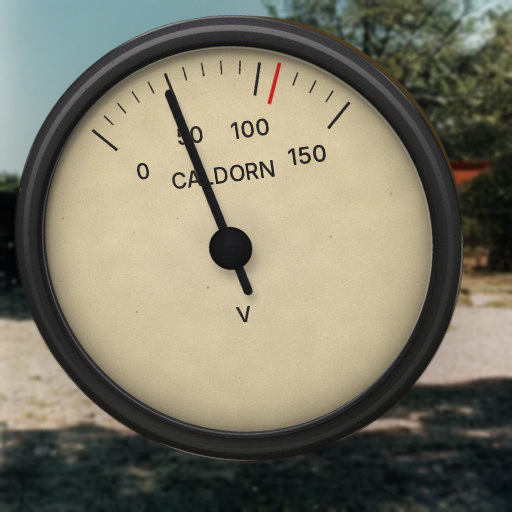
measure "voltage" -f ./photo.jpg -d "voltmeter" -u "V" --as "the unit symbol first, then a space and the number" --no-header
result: V 50
